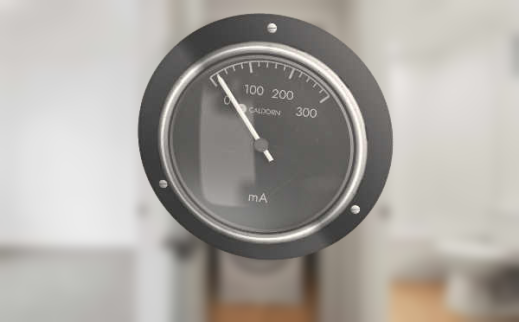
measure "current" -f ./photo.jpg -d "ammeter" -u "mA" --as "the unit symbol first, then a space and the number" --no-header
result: mA 20
